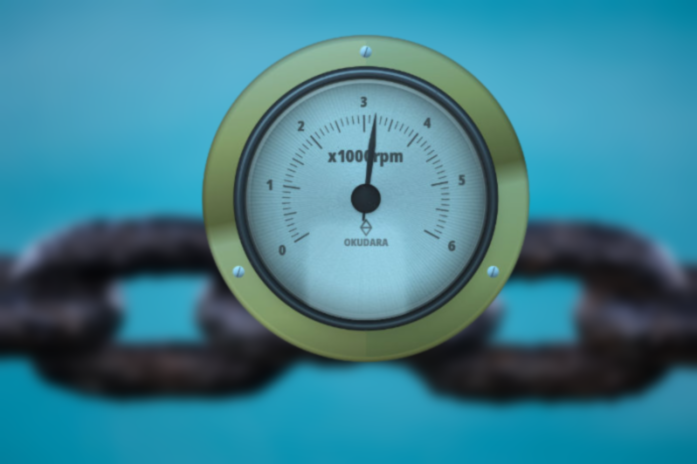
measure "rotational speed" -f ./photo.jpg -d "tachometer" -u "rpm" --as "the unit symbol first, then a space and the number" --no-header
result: rpm 3200
